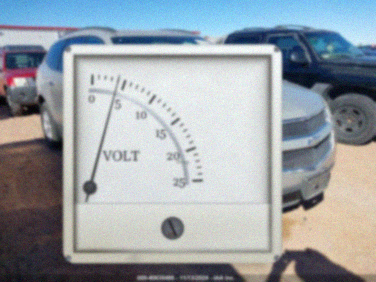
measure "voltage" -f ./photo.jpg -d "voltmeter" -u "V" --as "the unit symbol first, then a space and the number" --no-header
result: V 4
